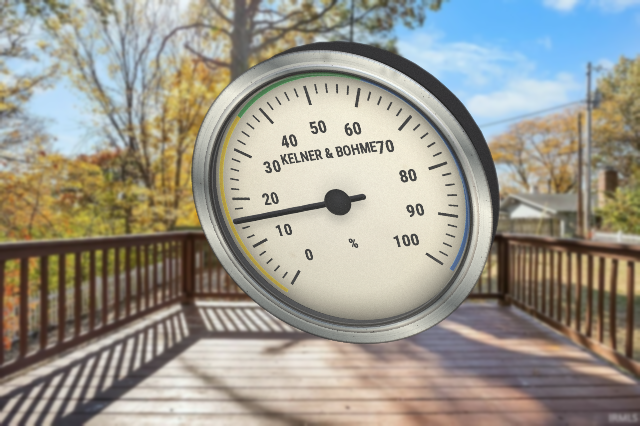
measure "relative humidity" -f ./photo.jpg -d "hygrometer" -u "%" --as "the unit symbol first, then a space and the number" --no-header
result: % 16
